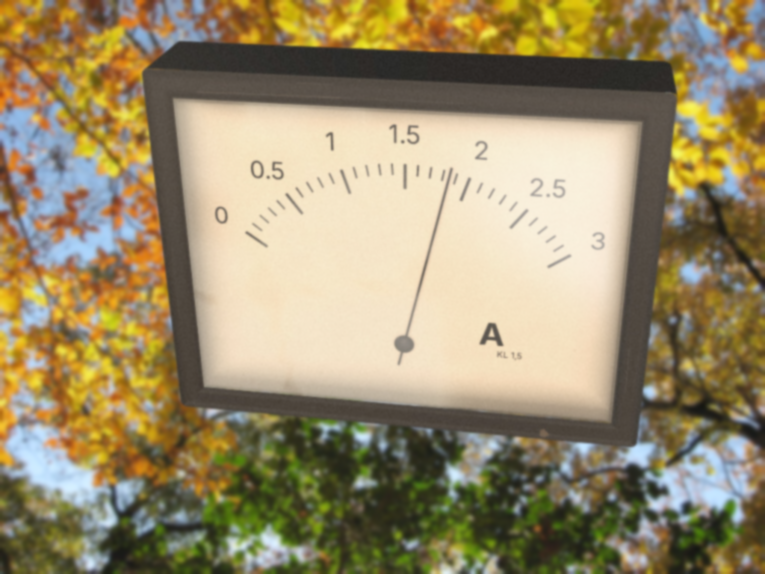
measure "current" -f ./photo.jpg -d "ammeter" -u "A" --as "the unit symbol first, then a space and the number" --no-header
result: A 1.85
